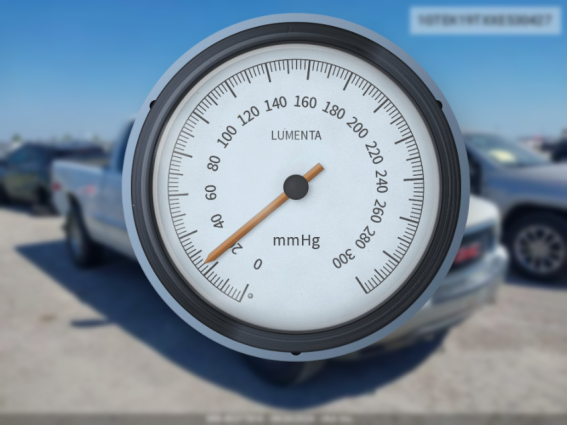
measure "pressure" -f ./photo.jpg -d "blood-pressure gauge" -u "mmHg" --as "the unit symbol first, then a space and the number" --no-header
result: mmHg 24
